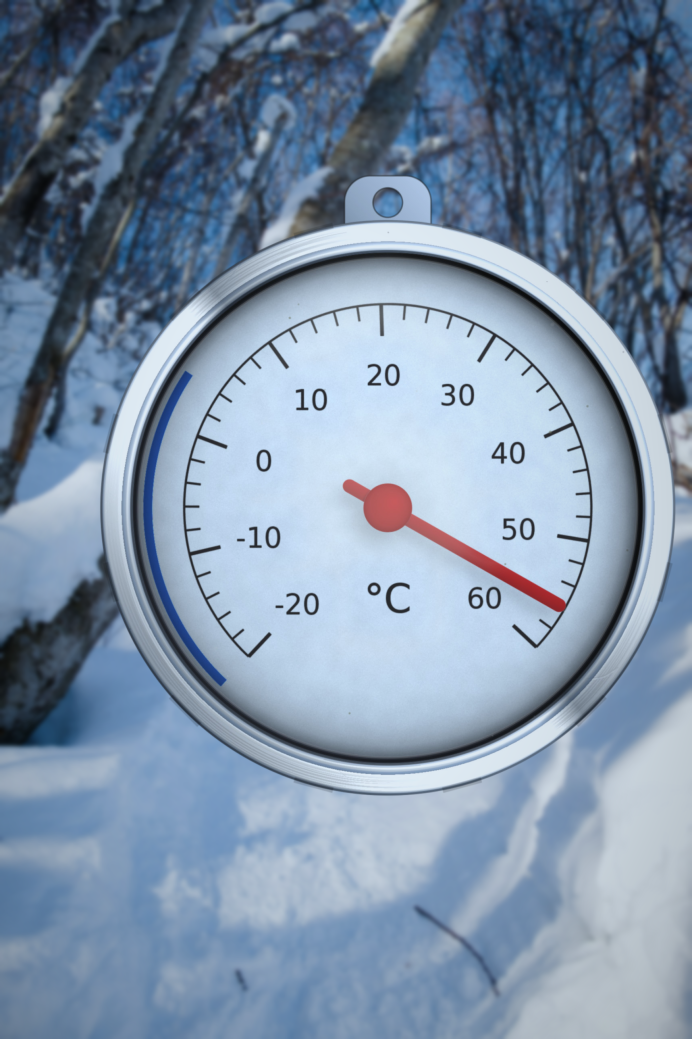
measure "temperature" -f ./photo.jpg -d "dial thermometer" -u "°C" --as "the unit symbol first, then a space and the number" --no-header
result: °C 56
